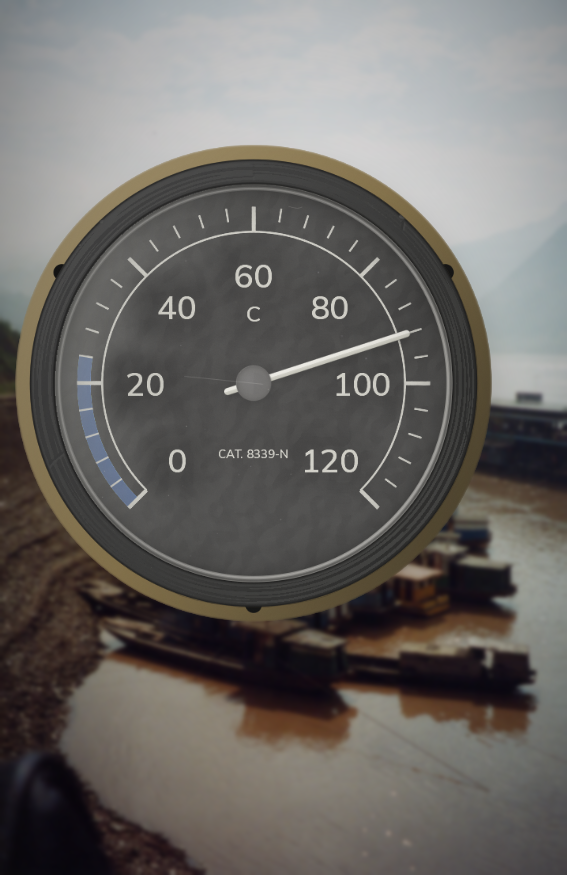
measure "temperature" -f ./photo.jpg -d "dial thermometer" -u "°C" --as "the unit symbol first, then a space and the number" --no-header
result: °C 92
